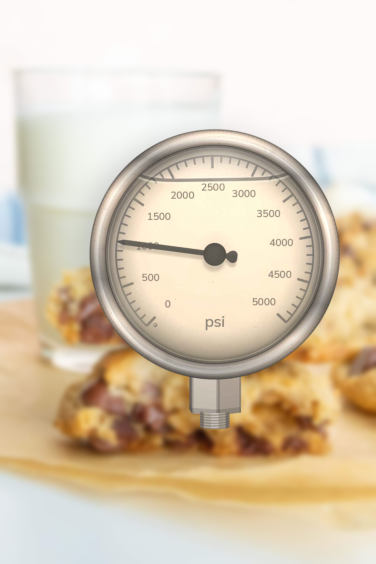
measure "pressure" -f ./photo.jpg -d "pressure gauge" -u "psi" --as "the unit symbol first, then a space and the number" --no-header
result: psi 1000
